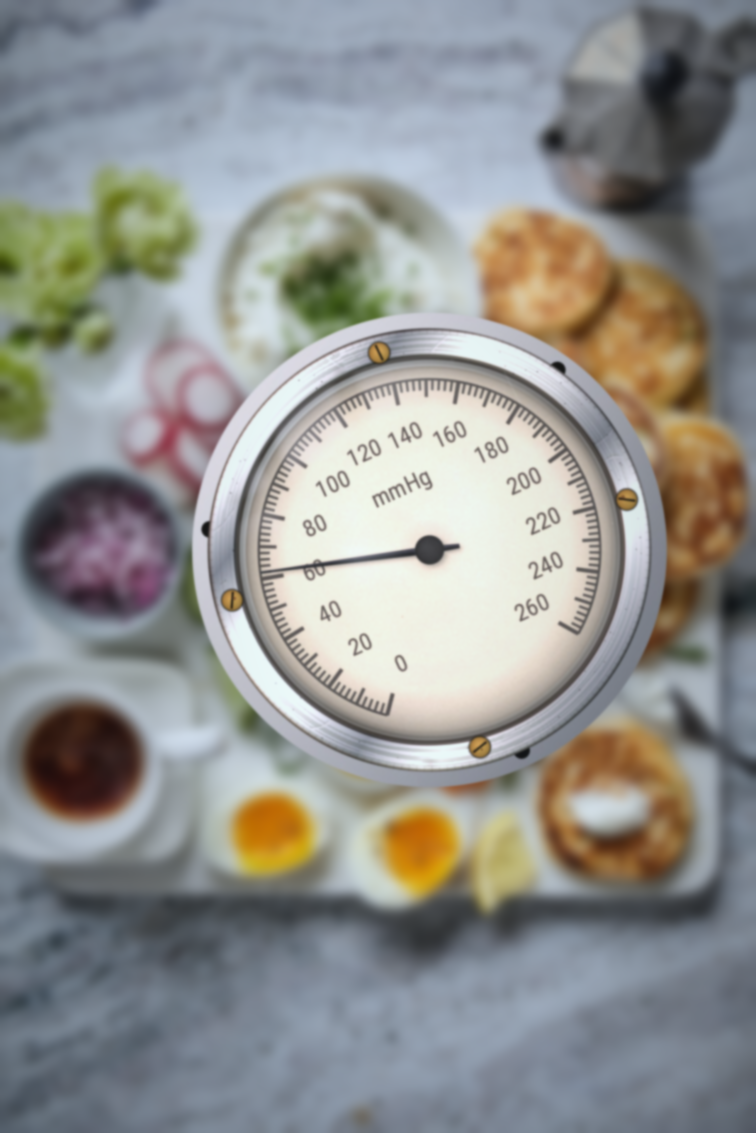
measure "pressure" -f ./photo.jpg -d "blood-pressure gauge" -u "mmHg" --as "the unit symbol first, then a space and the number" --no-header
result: mmHg 62
